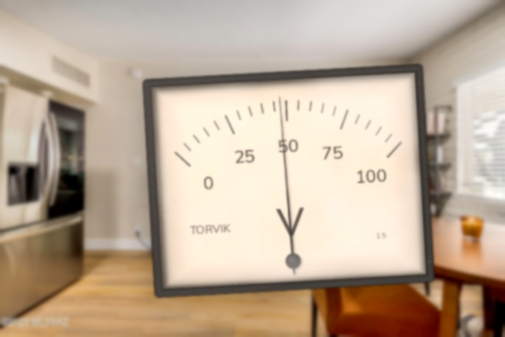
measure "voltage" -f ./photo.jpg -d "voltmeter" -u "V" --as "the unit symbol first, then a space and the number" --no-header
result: V 47.5
